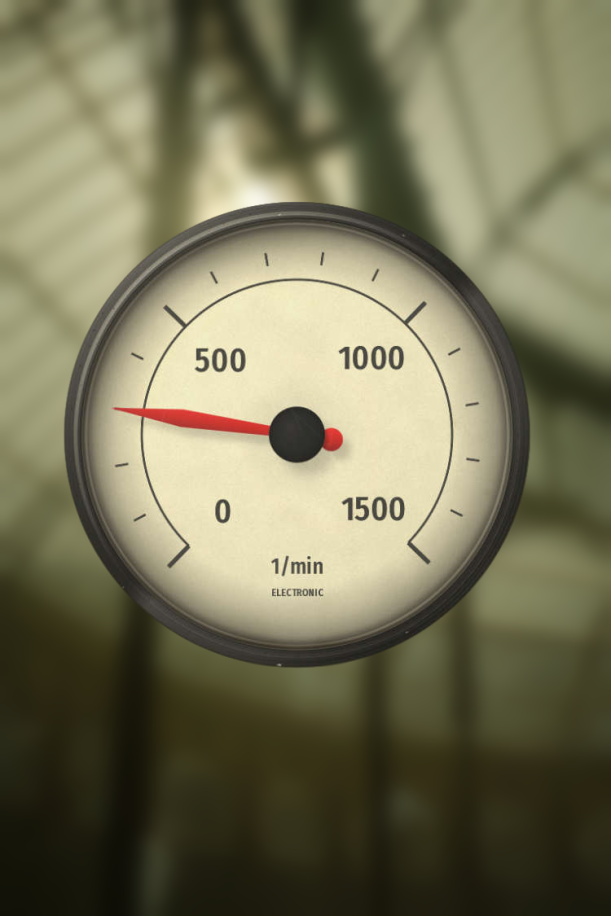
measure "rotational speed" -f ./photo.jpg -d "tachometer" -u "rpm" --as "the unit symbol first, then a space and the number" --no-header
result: rpm 300
